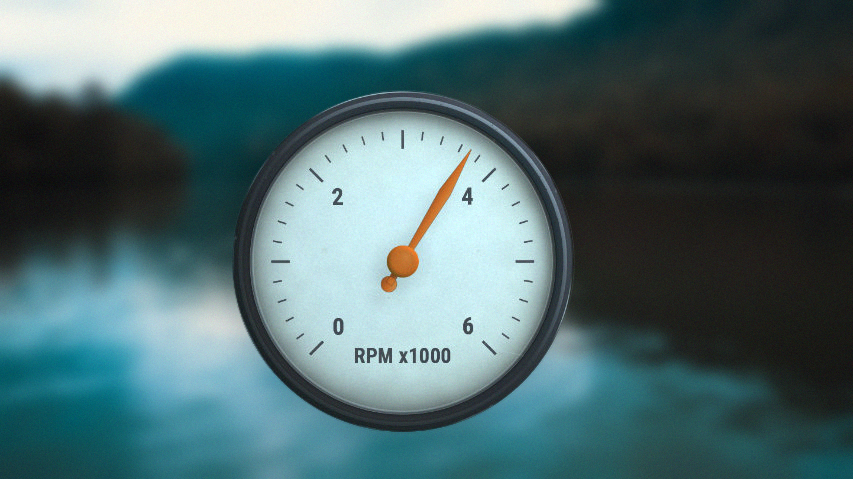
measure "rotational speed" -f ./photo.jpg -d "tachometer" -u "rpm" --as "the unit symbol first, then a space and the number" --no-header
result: rpm 3700
